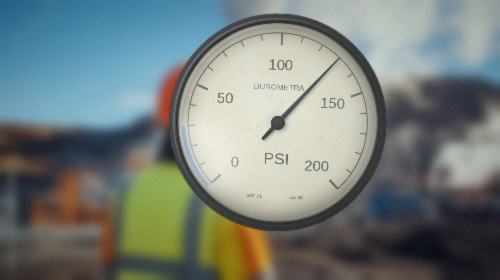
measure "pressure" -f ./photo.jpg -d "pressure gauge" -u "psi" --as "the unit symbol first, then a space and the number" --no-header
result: psi 130
